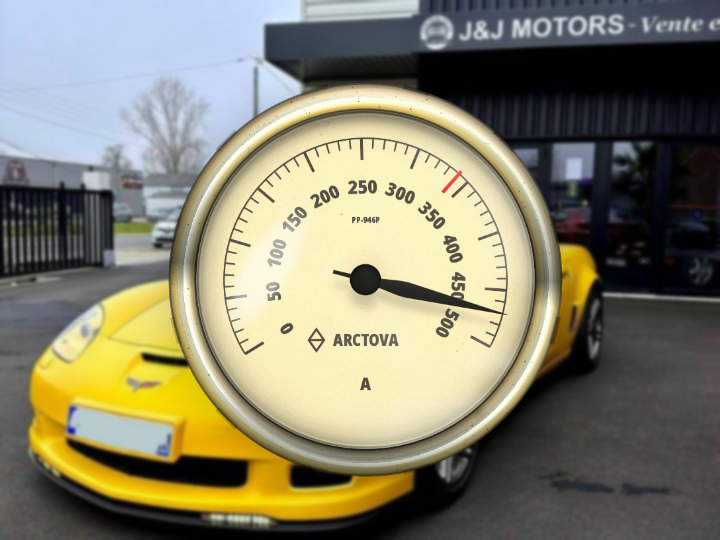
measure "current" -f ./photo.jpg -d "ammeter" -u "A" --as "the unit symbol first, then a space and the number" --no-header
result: A 470
